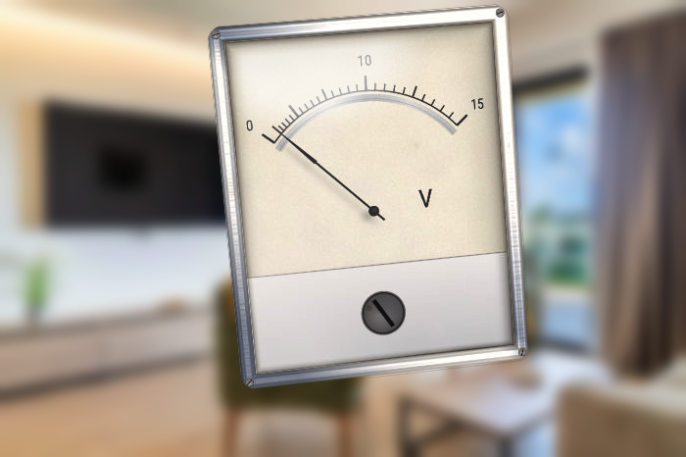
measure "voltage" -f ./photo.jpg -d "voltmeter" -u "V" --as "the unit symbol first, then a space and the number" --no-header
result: V 2.5
